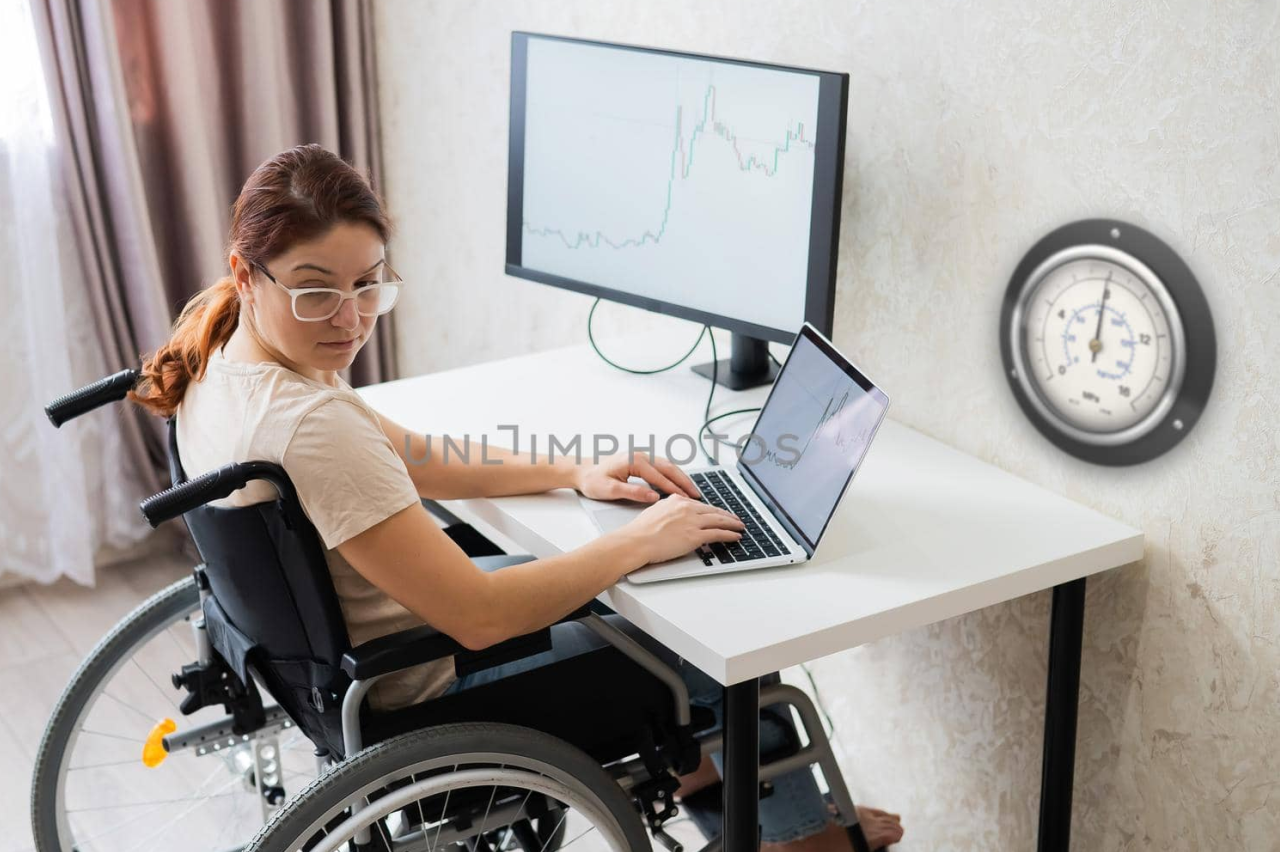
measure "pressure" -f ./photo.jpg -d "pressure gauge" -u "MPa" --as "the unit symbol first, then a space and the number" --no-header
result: MPa 8
